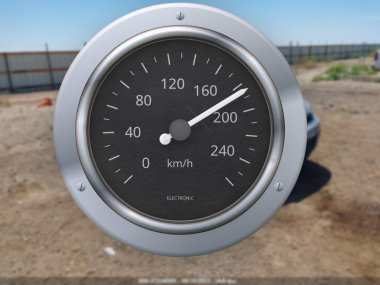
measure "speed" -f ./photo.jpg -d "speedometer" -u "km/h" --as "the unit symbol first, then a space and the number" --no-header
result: km/h 185
